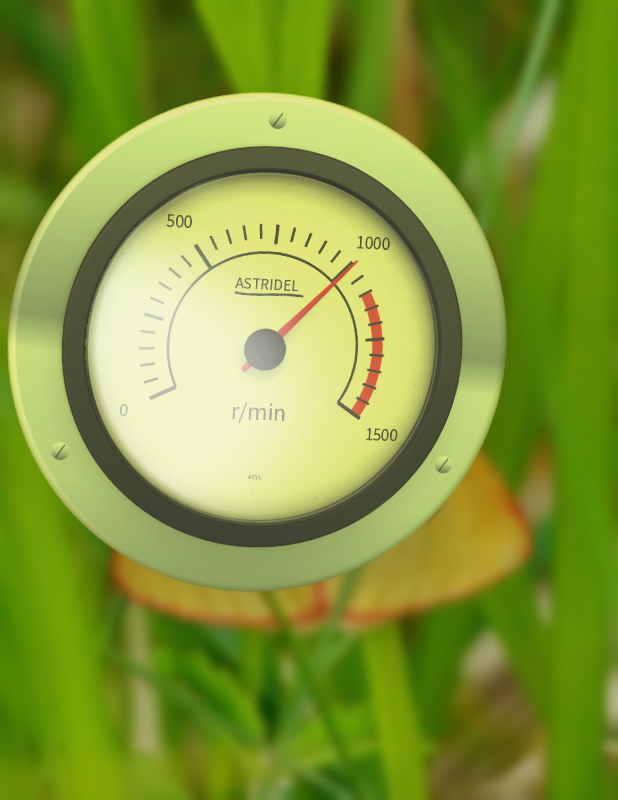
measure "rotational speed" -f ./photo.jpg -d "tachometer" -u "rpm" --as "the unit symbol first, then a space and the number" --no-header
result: rpm 1000
